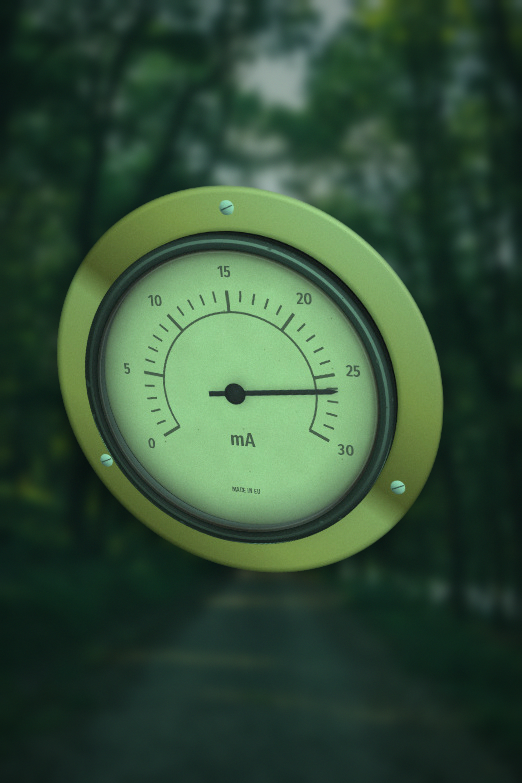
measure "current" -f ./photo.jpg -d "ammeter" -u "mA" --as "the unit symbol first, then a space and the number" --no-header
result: mA 26
